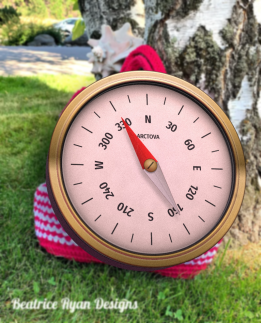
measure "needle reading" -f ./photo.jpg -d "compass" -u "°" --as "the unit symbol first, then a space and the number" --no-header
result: ° 330
